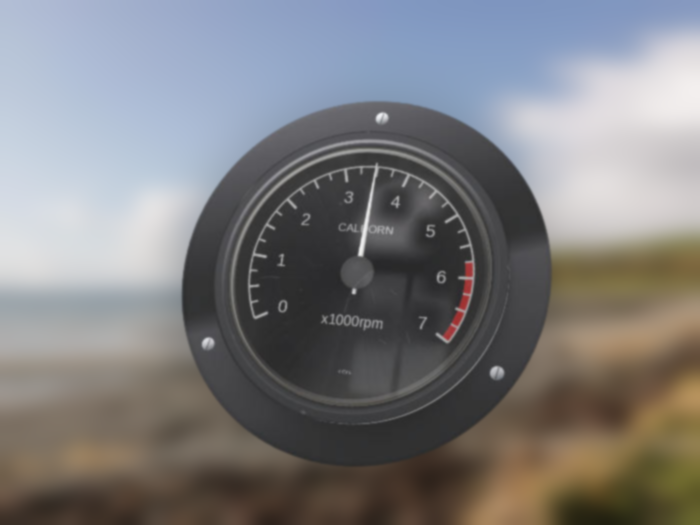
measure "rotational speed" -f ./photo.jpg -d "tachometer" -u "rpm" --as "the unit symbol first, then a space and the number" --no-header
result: rpm 3500
